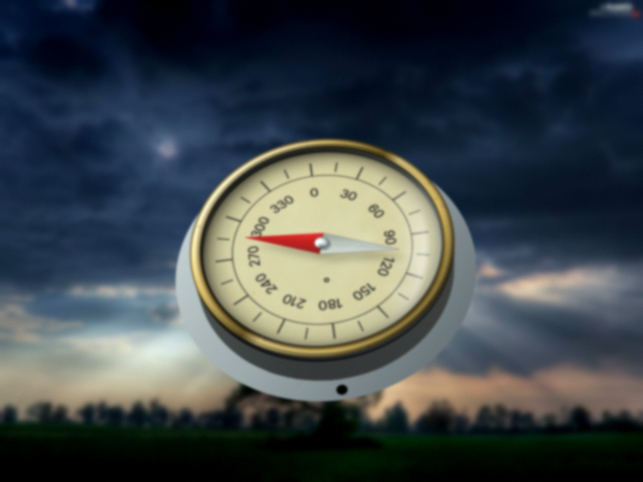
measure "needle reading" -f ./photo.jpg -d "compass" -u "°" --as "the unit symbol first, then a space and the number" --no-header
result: ° 285
